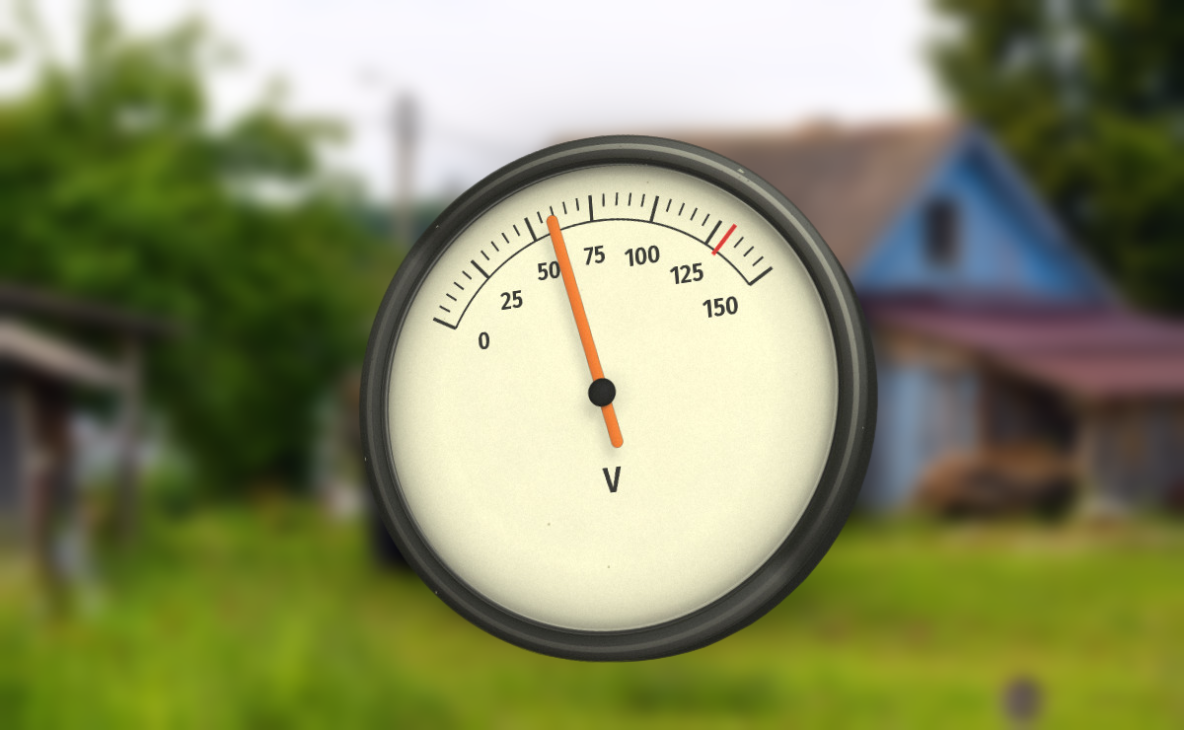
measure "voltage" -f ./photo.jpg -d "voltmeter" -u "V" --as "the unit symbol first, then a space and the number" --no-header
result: V 60
